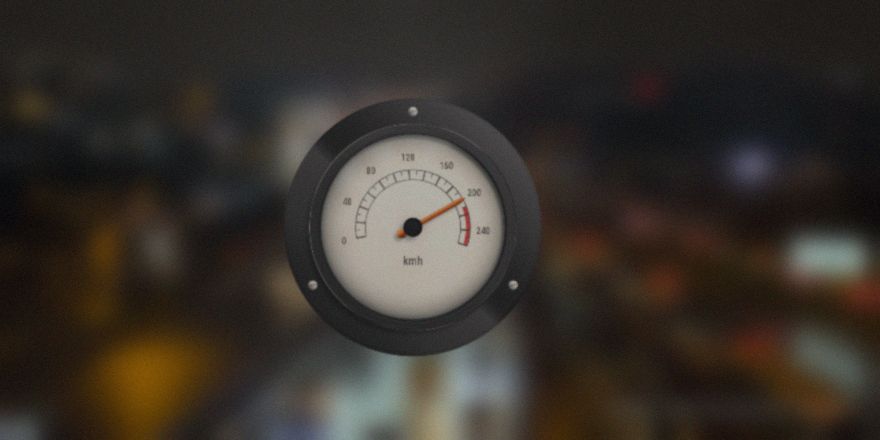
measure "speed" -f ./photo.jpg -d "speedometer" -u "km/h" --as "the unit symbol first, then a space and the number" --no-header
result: km/h 200
